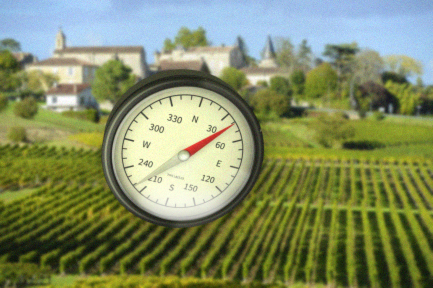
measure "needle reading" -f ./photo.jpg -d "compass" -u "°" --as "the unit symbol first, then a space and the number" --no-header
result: ° 40
